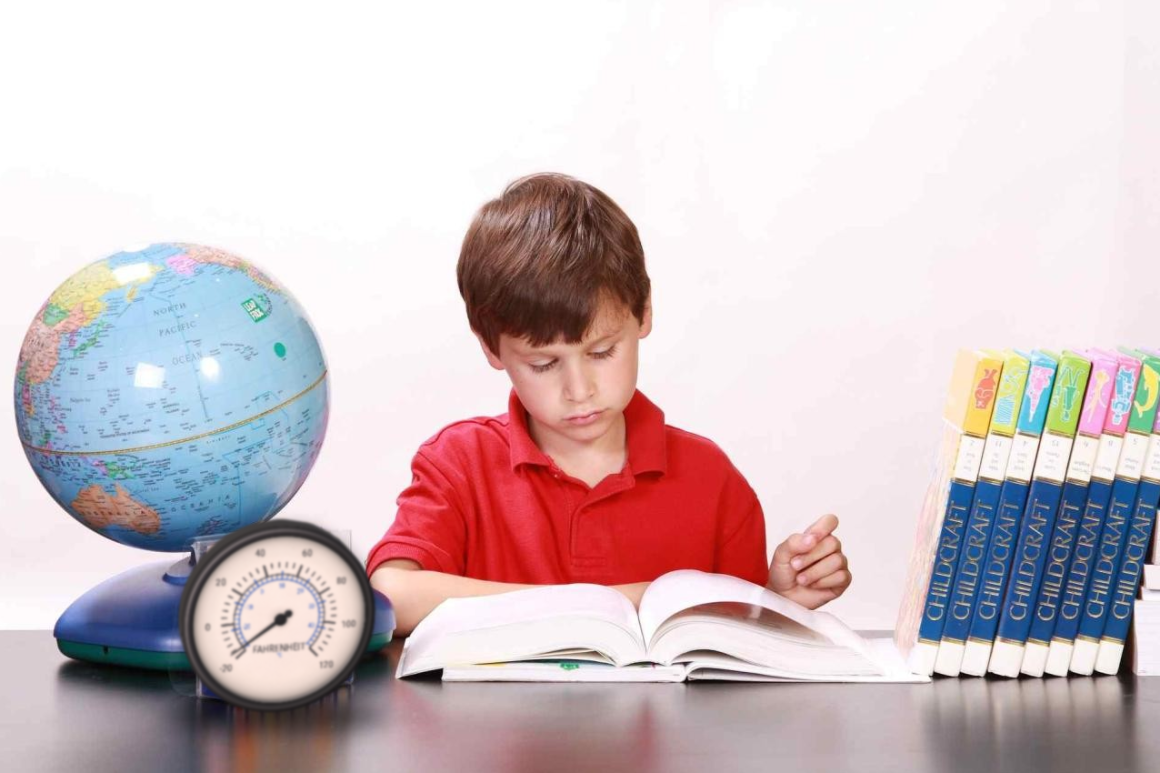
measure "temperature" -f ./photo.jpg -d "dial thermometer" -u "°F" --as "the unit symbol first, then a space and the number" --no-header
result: °F -16
